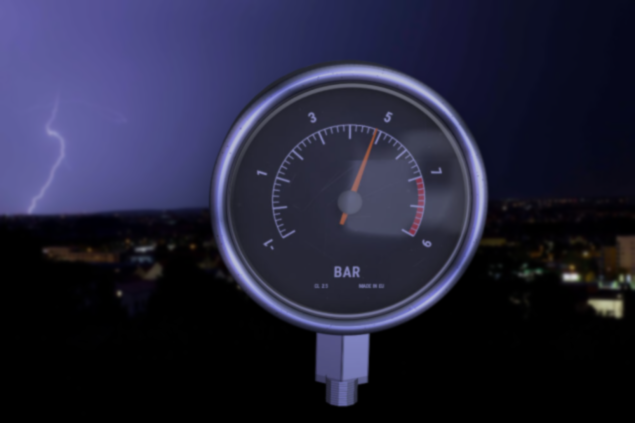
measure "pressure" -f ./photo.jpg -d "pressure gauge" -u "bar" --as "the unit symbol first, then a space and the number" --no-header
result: bar 4.8
